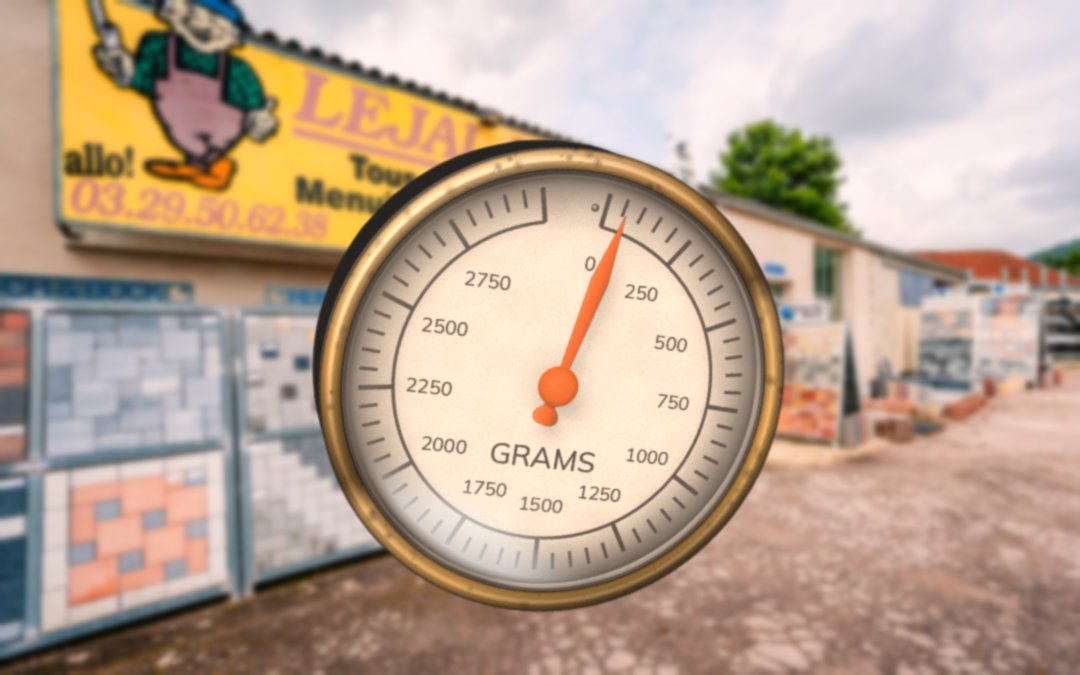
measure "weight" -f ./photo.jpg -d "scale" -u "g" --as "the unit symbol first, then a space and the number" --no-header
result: g 50
